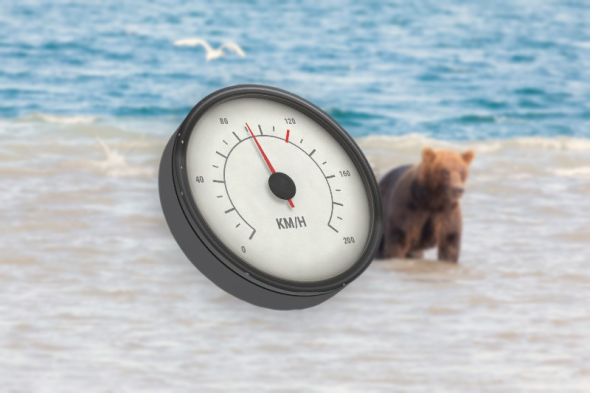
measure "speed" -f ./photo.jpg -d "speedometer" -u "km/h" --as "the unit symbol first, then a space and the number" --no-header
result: km/h 90
